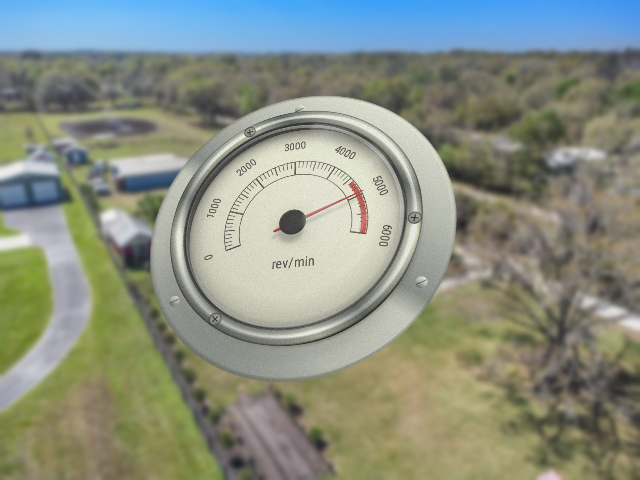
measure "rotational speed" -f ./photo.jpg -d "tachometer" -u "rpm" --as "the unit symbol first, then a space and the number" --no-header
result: rpm 5000
